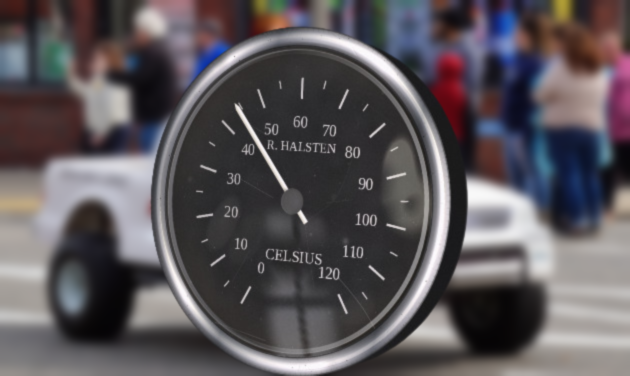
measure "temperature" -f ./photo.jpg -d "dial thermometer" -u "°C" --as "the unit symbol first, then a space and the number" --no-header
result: °C 45
